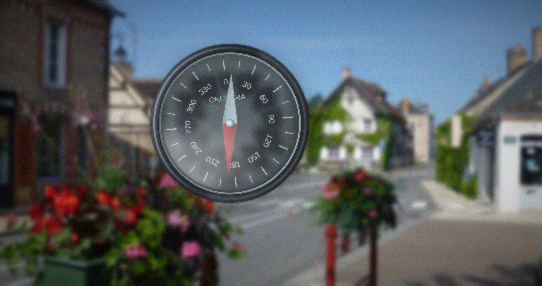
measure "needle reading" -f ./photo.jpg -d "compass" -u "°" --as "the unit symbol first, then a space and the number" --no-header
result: ° 187.5
